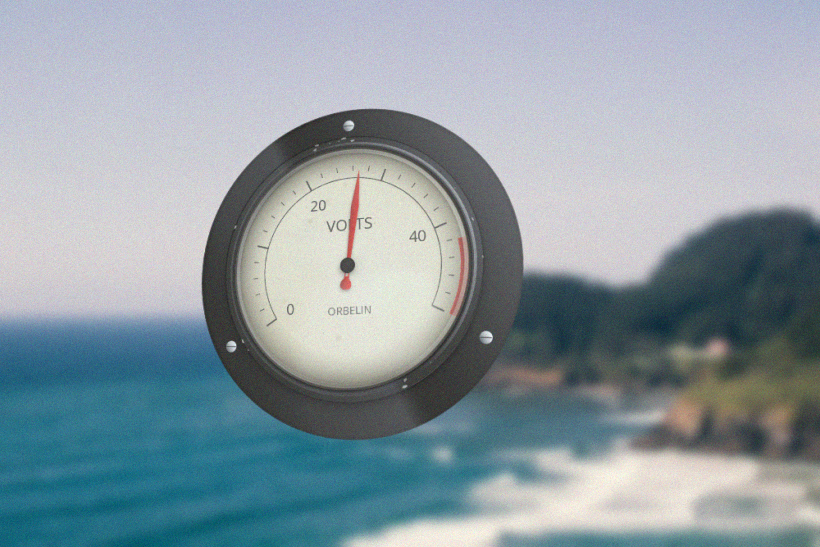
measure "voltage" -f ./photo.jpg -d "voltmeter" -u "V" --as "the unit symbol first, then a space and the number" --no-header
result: V 27
